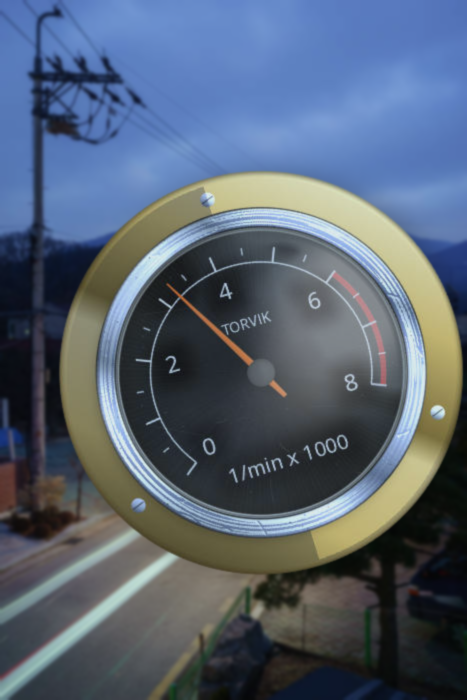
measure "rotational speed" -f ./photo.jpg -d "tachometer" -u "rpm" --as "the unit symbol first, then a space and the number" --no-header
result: rpm 3250
